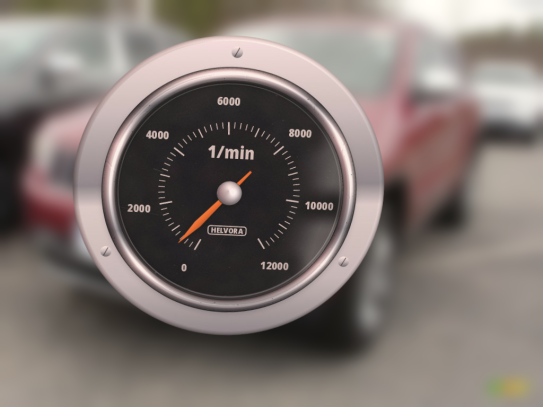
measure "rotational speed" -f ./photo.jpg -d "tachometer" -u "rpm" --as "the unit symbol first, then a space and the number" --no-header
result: rpm 600
